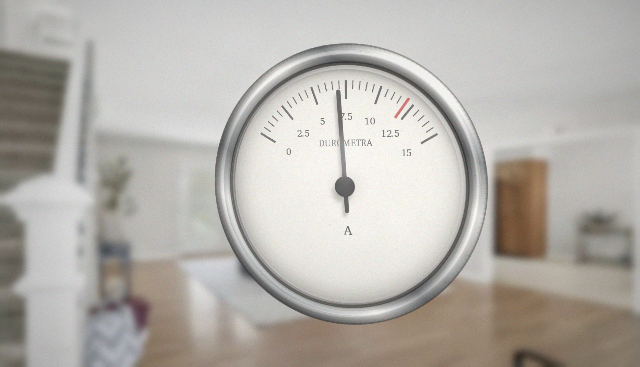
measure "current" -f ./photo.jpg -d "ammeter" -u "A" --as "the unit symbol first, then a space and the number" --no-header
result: A 7
